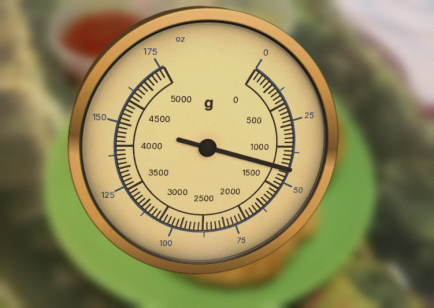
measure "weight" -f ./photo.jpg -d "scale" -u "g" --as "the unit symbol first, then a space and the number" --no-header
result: g 1250
